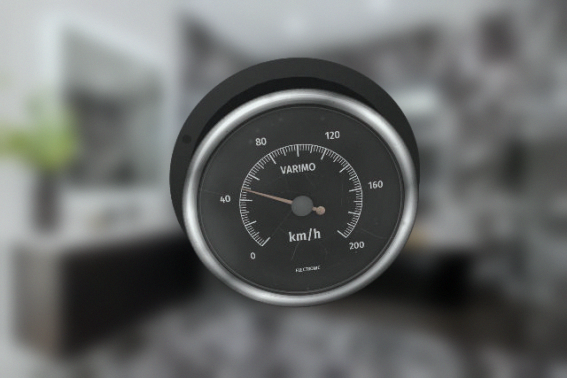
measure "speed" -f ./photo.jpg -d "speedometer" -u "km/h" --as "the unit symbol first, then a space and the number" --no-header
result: km/h 50
